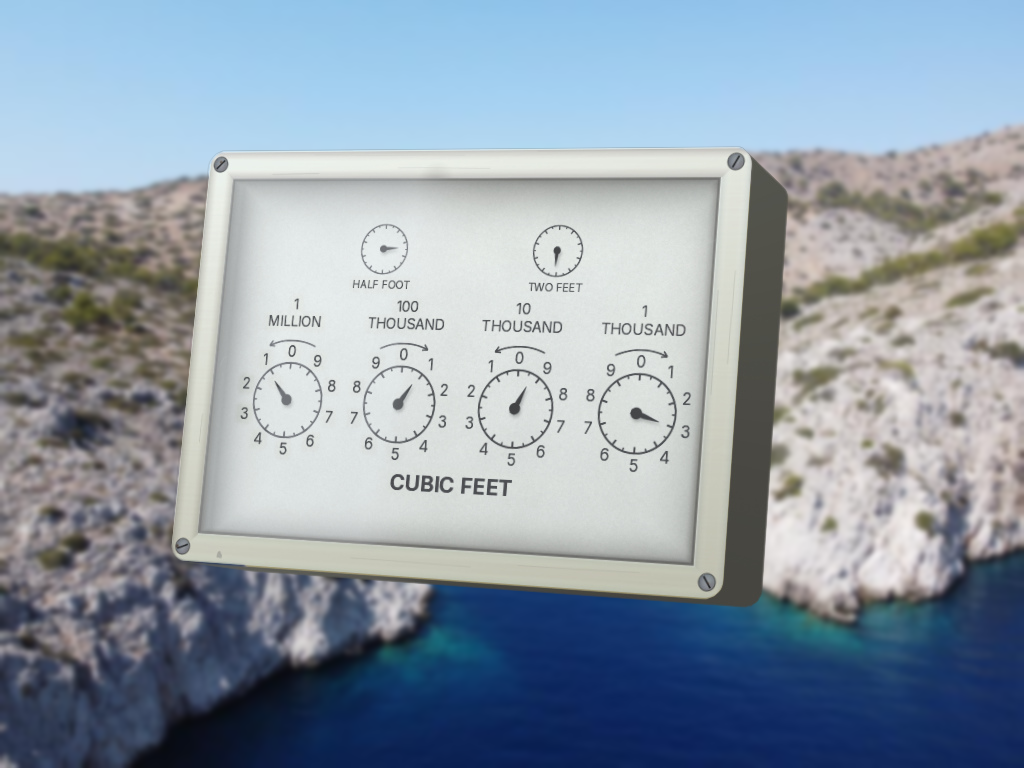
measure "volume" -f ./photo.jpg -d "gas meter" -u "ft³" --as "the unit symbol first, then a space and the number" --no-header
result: ft³ 109300
